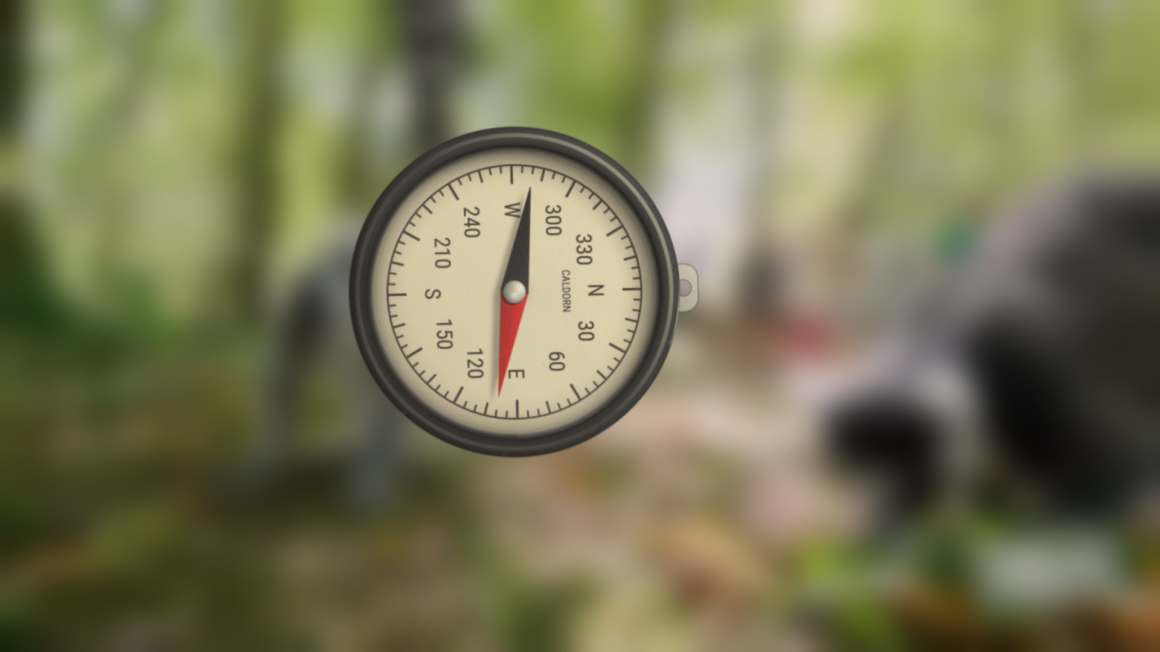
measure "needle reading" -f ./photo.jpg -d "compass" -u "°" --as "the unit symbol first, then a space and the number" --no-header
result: ° 100
